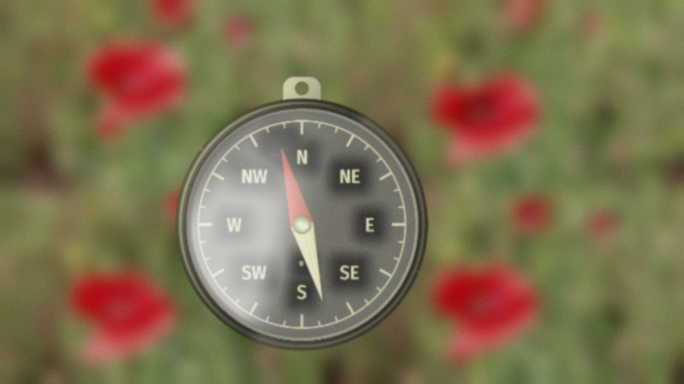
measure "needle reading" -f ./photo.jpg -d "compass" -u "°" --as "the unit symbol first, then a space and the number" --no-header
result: ° 345
